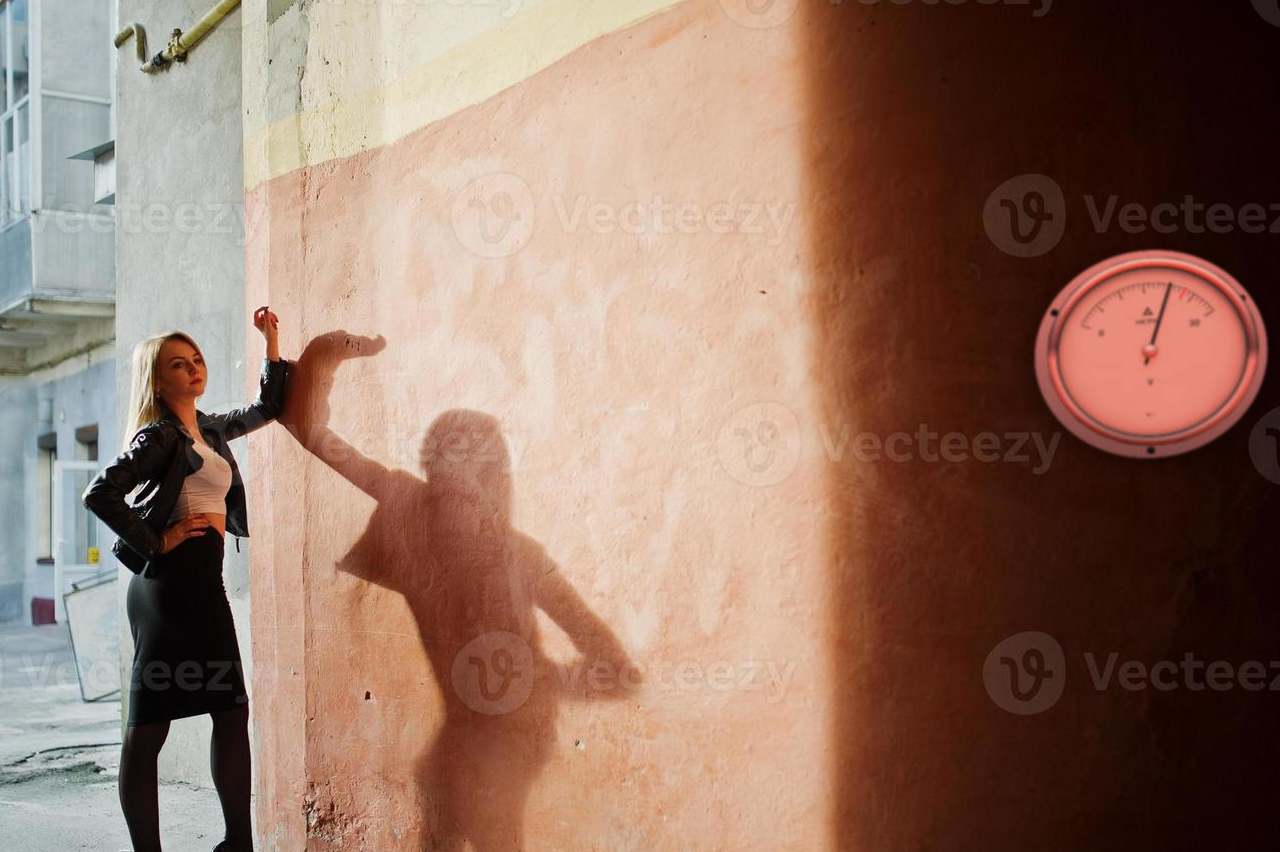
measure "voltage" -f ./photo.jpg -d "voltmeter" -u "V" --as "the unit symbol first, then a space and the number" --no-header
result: V 20
